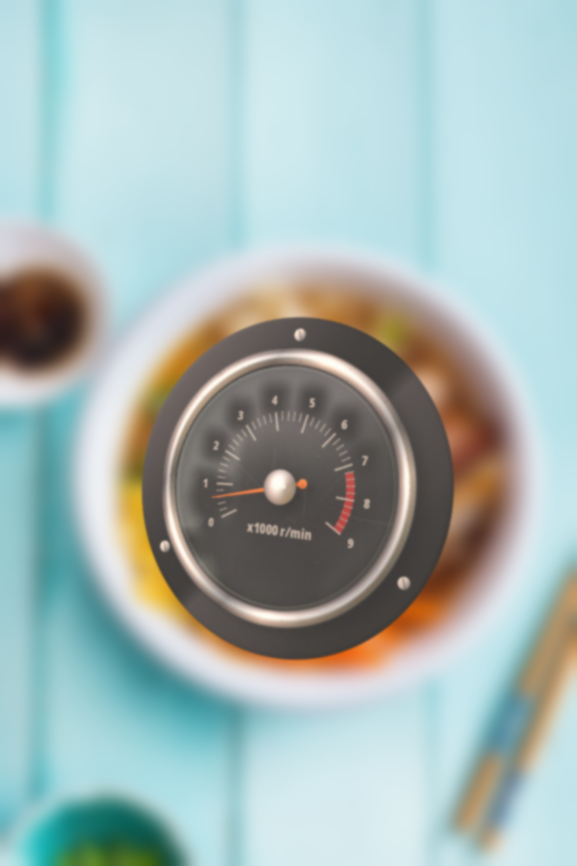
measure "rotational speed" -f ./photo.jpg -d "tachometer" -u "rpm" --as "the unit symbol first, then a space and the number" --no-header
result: rpm 600
